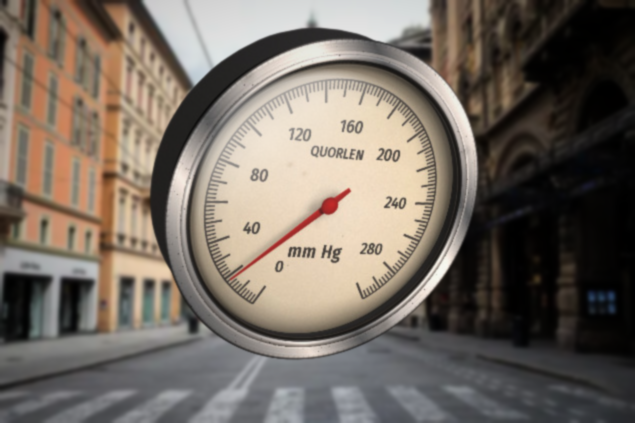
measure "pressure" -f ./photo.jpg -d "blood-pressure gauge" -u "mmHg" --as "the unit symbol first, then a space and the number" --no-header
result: mmHg 20
